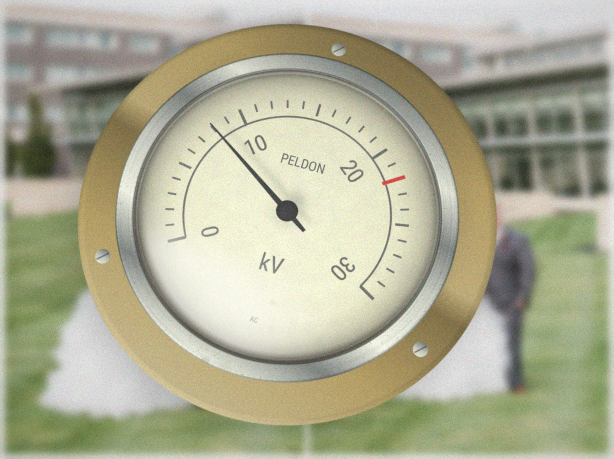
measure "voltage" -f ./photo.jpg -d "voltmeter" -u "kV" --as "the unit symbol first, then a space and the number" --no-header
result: kV 8
